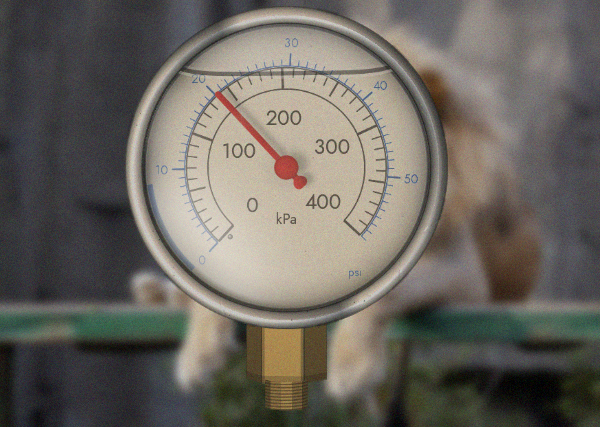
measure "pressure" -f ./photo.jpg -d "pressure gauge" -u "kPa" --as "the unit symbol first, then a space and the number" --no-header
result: kPa 140
